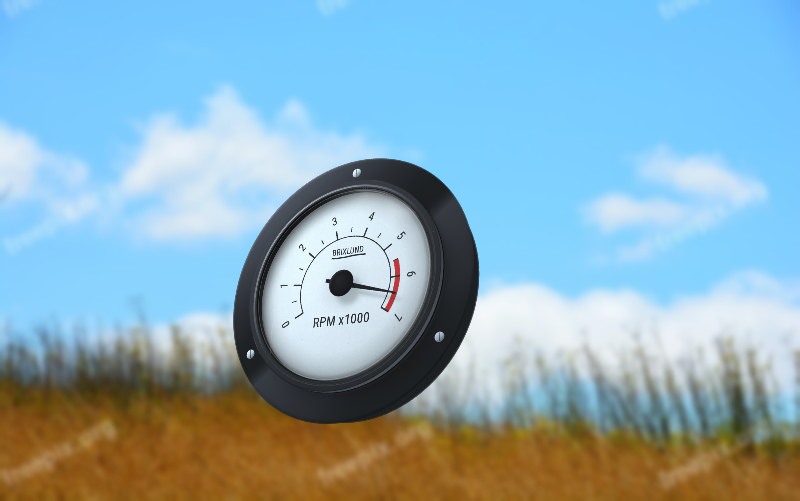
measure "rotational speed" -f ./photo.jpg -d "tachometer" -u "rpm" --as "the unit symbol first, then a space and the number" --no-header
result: rpm 6500
